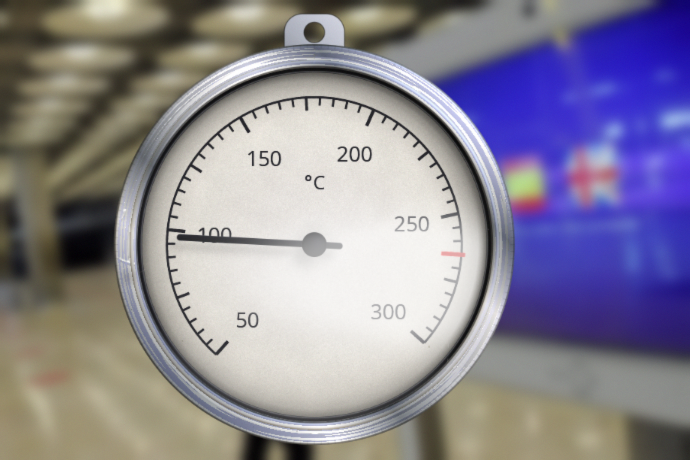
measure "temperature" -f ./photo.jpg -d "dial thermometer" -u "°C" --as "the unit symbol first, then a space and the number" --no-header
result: °C 97.5
